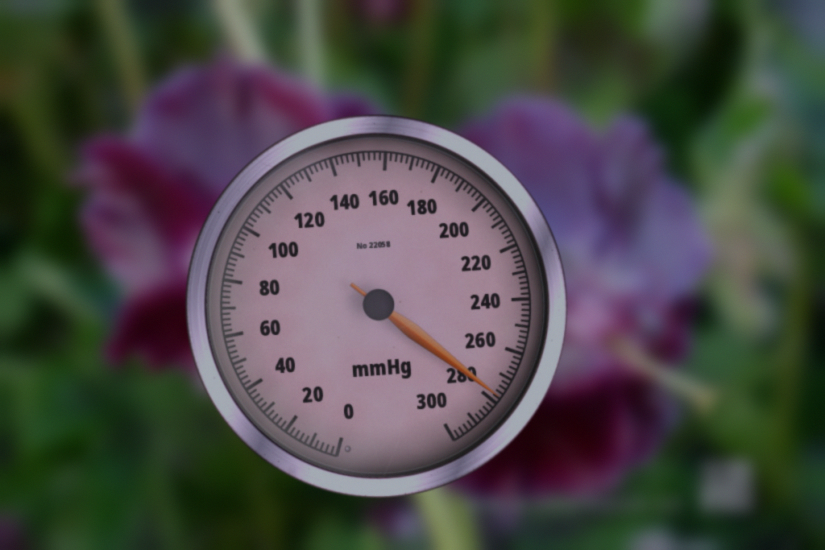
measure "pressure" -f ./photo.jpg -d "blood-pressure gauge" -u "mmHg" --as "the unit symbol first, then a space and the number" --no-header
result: mmHg 278
